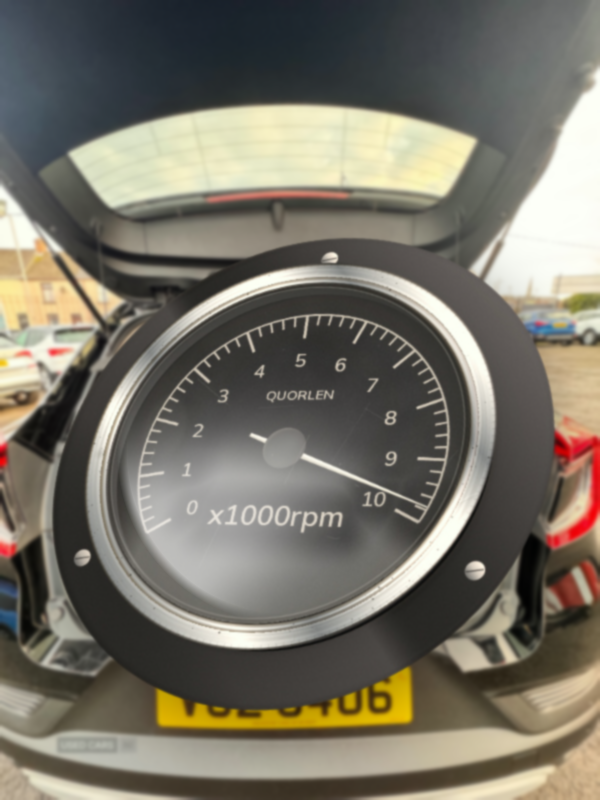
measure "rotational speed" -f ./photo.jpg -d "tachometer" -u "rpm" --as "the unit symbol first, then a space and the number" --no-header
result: rpm 9800
